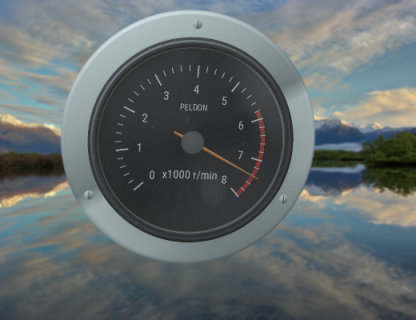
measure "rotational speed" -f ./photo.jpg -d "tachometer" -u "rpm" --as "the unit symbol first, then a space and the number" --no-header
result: rpm 7400
